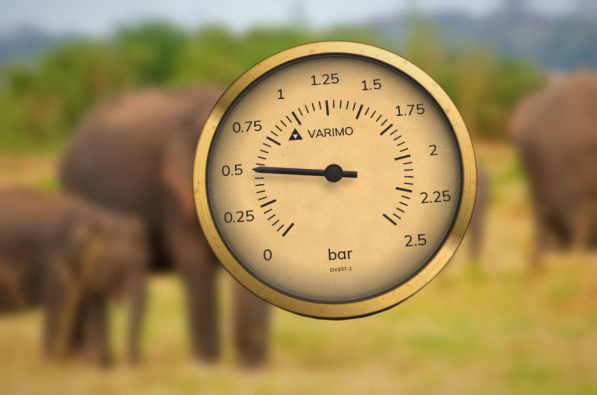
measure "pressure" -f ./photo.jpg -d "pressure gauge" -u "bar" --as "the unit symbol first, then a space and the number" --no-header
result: bar 0.5
